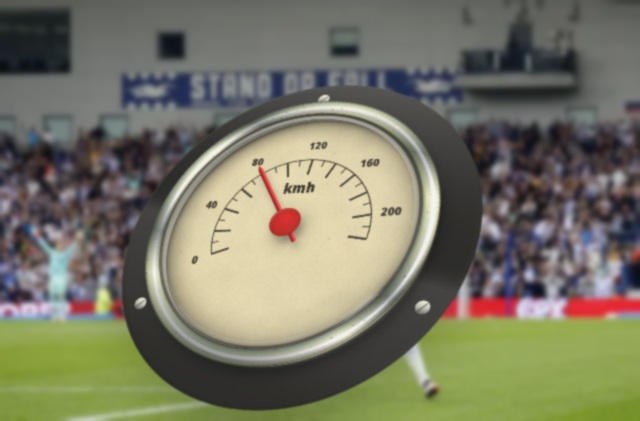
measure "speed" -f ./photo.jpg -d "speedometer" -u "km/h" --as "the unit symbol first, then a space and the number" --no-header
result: km/h 80
